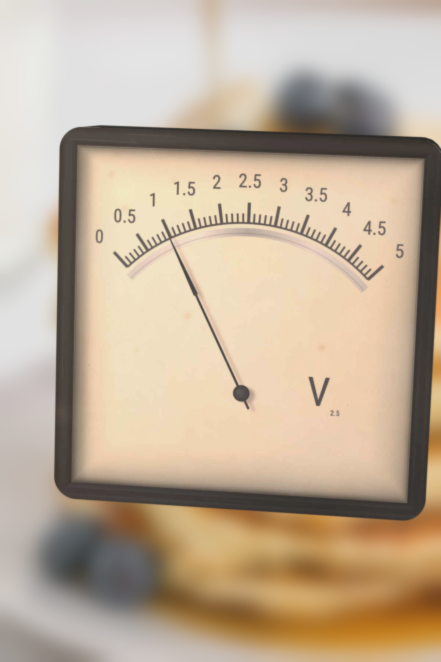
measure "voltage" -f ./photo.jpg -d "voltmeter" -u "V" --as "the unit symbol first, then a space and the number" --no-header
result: V 1
